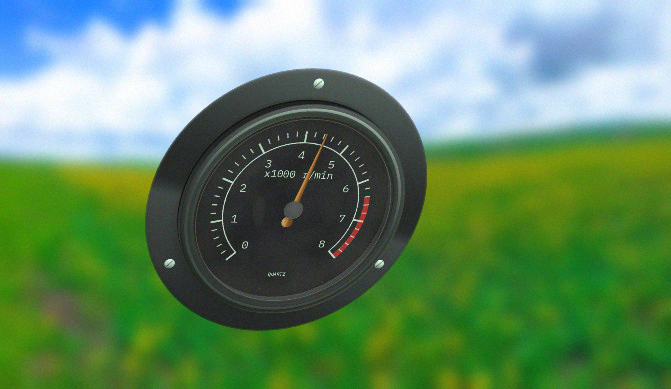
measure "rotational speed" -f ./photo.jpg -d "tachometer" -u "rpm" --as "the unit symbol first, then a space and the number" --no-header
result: rpm 4400
